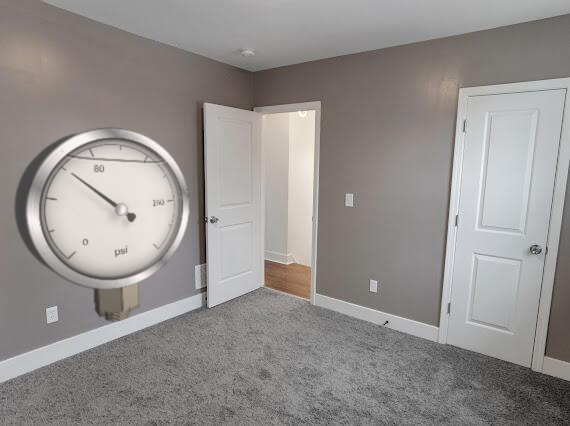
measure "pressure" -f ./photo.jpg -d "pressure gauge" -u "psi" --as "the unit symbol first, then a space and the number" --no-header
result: psi 60
